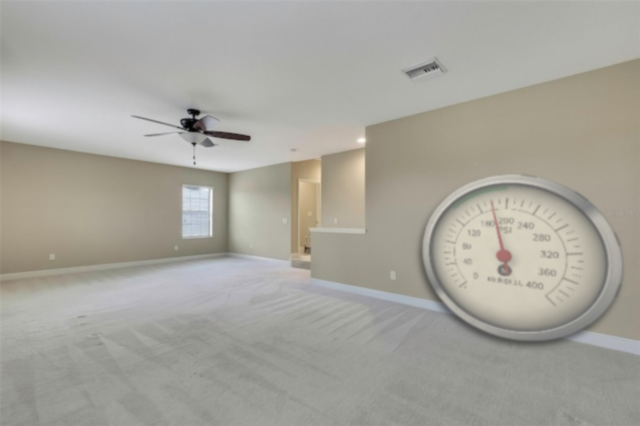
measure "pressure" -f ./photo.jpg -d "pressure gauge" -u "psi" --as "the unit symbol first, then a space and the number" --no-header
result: psi 180
